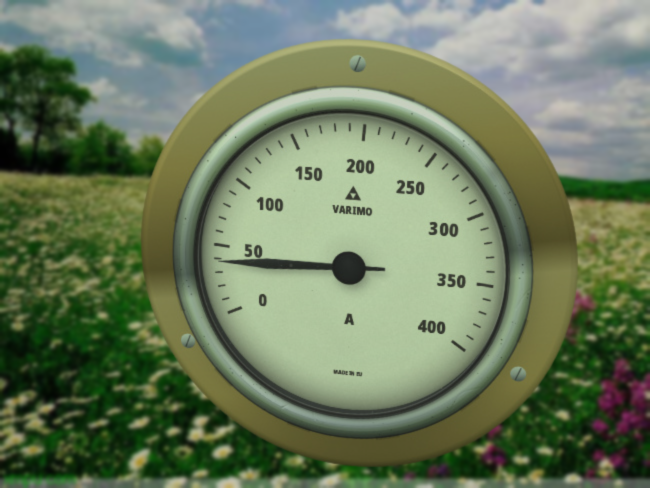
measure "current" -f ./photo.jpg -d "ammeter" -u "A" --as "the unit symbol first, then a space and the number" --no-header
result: A 40
